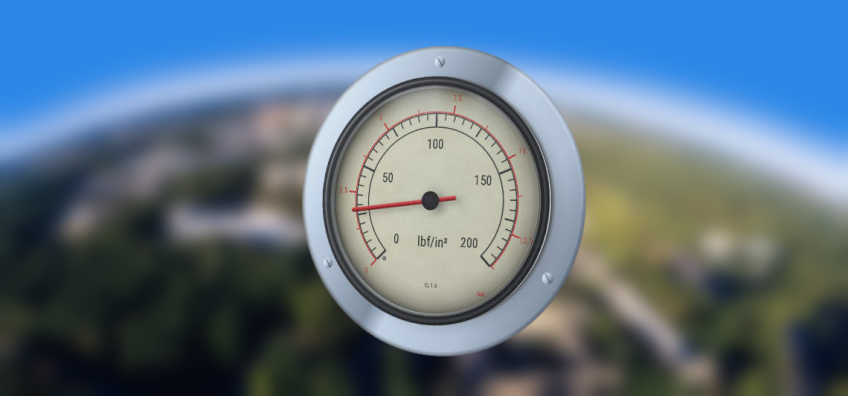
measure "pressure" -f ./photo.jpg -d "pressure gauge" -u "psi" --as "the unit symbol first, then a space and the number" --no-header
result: psi 27.5
